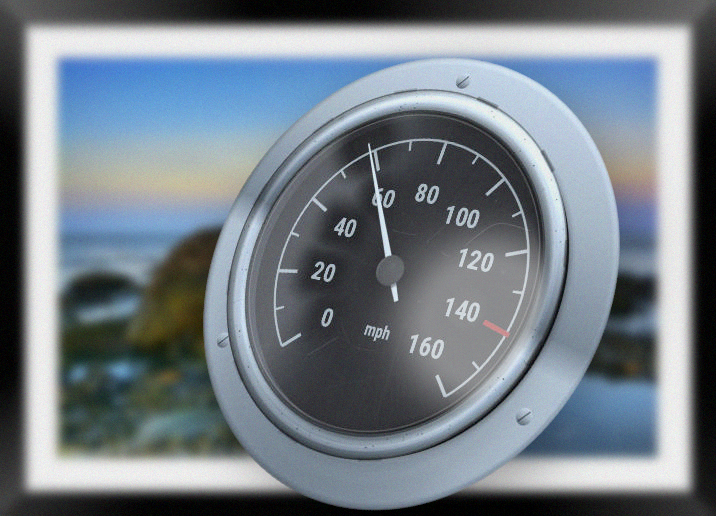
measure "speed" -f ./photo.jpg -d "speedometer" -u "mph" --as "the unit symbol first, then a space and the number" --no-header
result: mph 60
